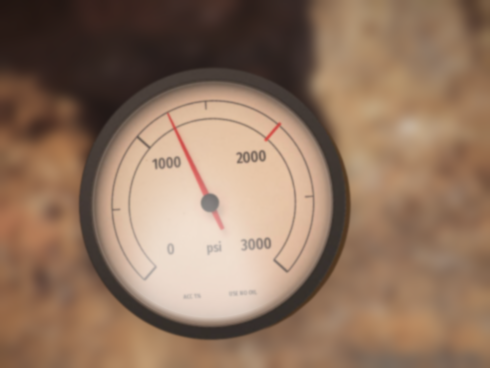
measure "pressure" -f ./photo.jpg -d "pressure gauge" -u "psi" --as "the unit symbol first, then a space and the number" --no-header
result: psi 1250
